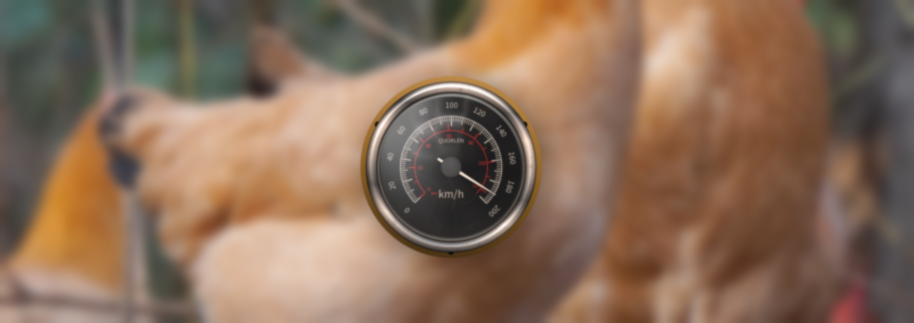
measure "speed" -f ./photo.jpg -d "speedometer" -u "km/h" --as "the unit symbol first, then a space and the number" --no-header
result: km/h 190
